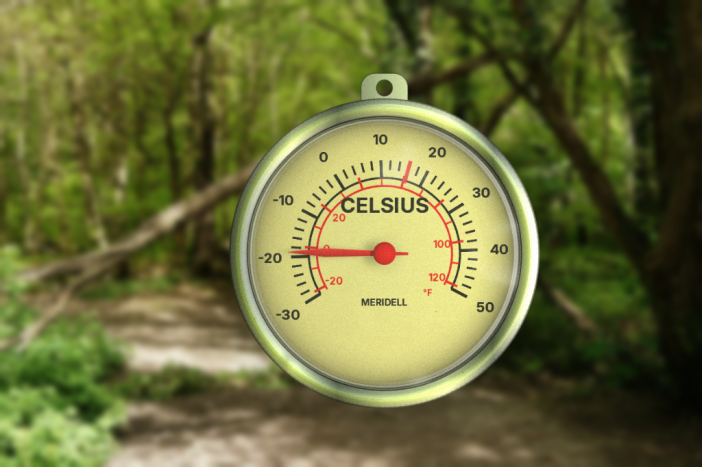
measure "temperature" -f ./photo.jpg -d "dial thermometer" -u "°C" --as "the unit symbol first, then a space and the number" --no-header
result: °C -19
